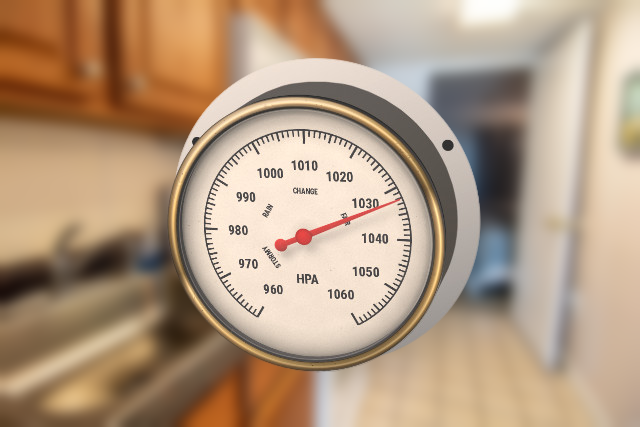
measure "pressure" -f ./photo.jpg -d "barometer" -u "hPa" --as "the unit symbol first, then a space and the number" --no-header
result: hPa 1032
